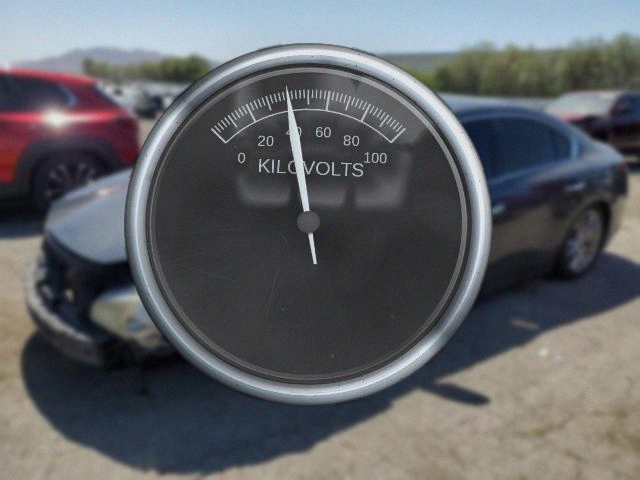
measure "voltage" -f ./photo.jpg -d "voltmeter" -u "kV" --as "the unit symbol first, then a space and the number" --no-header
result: kV 40
